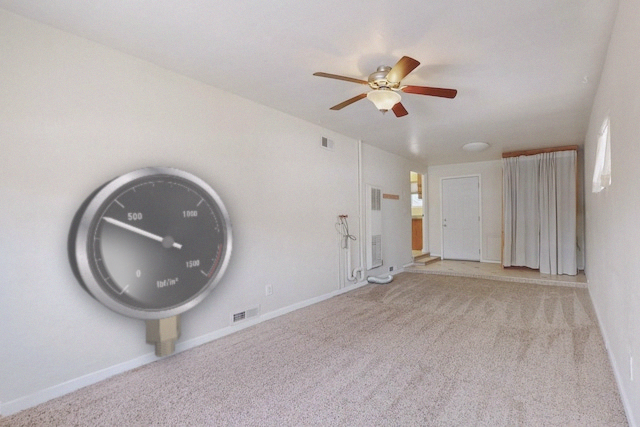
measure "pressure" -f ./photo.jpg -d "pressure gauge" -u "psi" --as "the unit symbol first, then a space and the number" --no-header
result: psi 400
